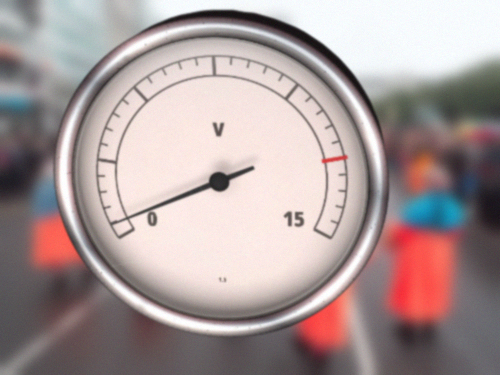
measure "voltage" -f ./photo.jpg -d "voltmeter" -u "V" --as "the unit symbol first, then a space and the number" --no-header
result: V 0.5
